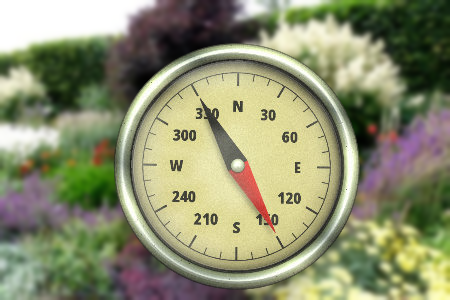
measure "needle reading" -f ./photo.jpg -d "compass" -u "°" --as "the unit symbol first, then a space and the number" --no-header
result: ° 150
